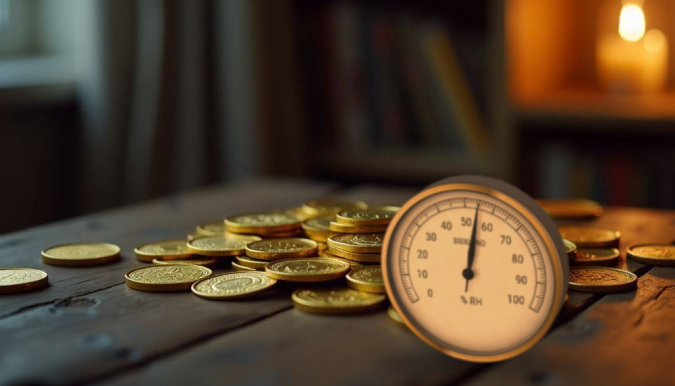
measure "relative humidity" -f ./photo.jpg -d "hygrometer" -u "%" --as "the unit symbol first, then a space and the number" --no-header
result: % 55
